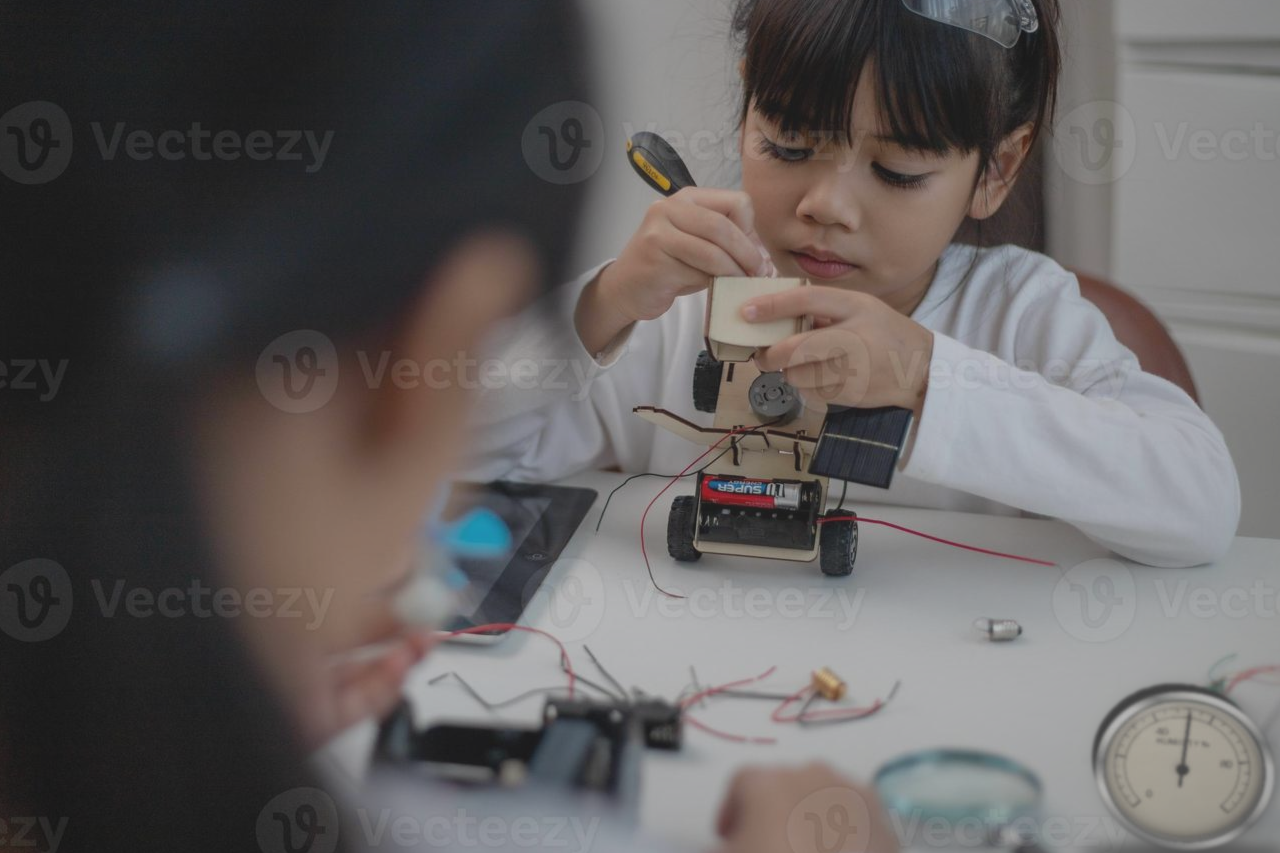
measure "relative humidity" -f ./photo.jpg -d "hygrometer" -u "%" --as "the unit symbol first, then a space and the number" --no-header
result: % 52
